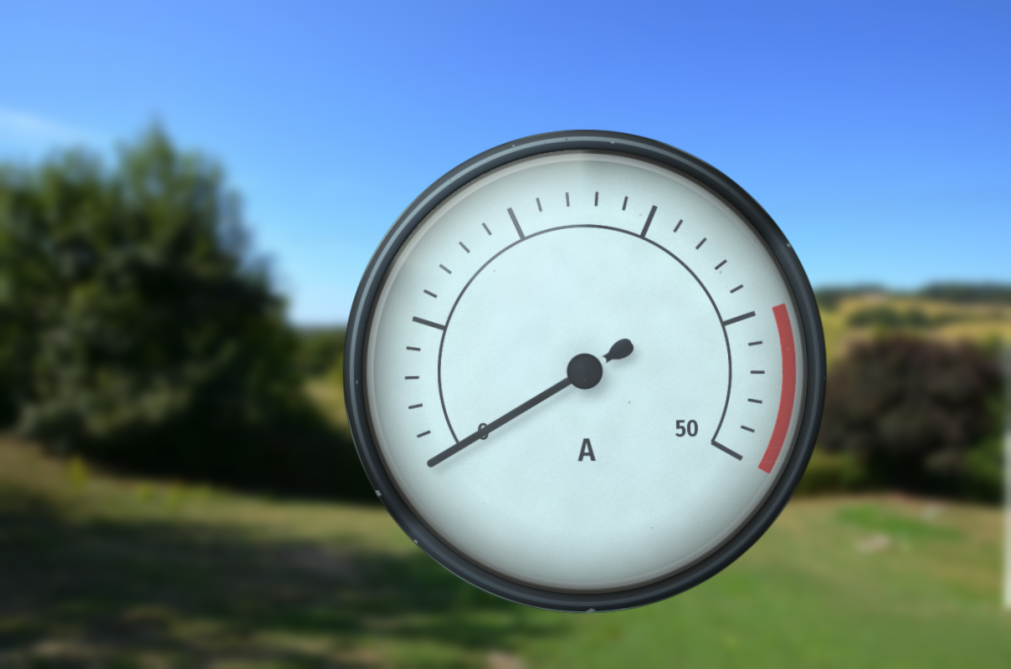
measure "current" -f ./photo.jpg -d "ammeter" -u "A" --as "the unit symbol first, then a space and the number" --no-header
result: A 0
